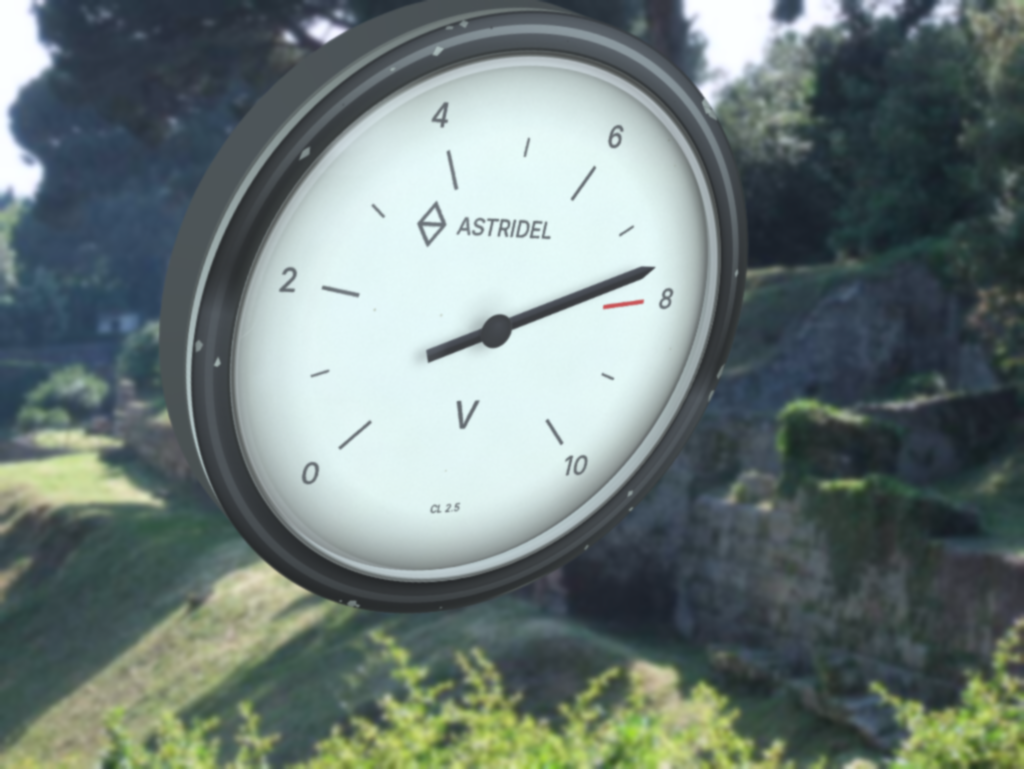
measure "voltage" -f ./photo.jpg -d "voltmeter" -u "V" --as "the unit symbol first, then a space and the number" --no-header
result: V 7.5
